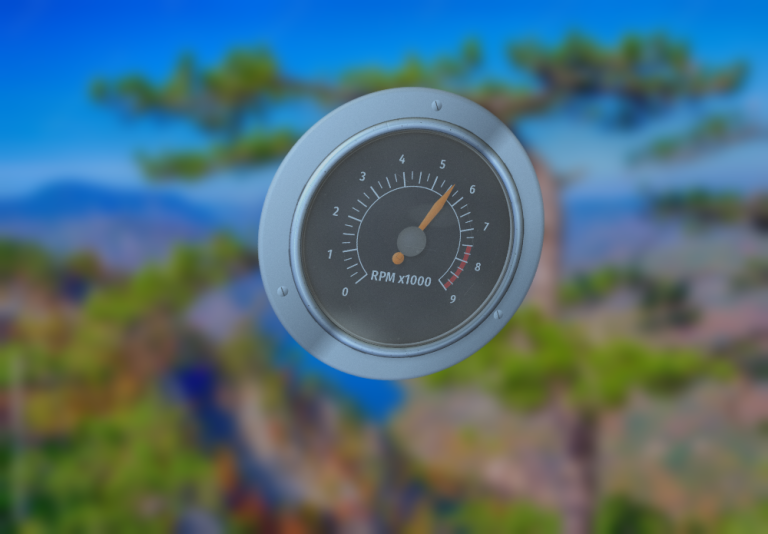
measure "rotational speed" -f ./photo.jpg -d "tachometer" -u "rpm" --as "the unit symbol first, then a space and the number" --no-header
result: rpm 5500
